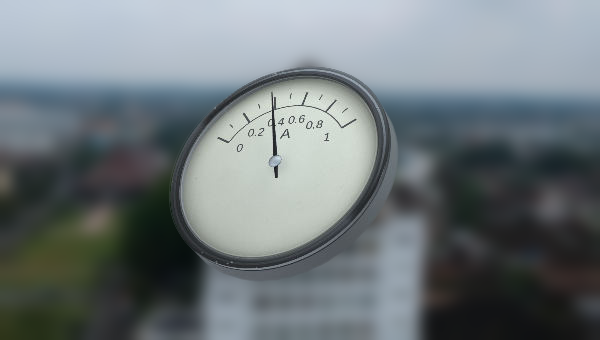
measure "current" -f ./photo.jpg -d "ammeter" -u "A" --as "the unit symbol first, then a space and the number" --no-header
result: A 0.4
